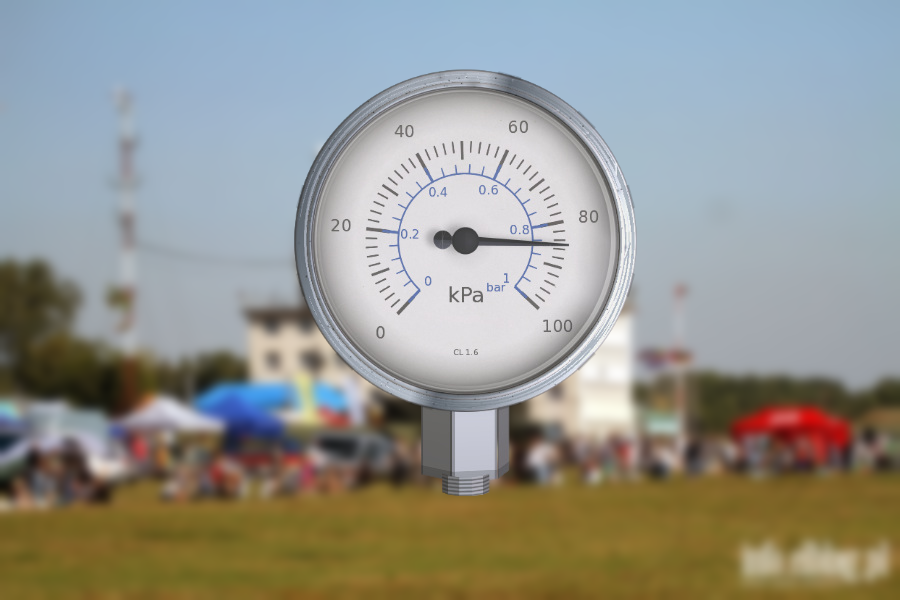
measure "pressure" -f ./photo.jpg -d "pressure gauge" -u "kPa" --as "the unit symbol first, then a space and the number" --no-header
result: kPa 85
